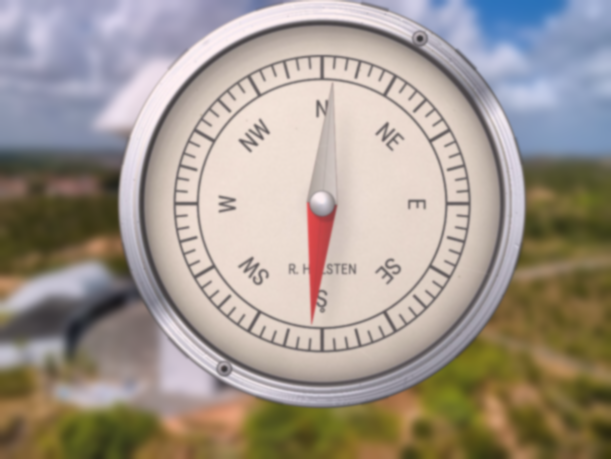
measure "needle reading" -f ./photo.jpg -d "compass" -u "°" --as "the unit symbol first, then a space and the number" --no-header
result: ° 185
